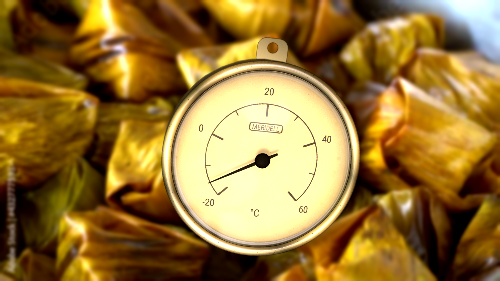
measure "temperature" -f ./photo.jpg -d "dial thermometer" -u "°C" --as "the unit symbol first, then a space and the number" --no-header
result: °C -15
